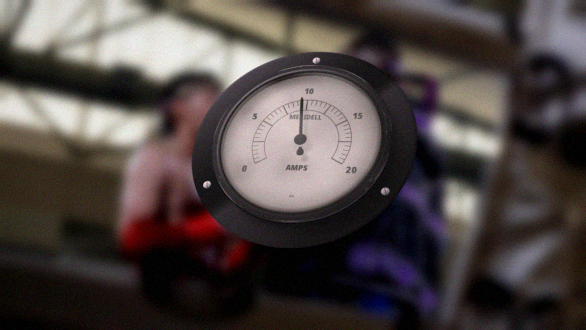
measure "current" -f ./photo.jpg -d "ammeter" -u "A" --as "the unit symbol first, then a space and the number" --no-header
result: A 9.5
